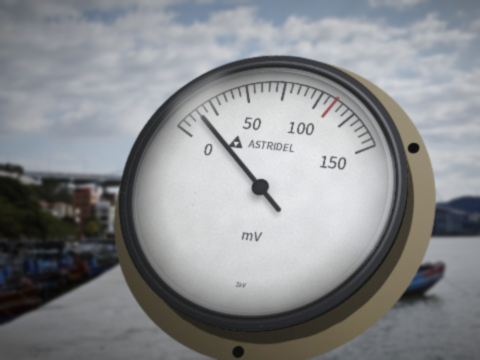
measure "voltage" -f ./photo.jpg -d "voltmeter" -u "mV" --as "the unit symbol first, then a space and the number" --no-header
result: mV 15
